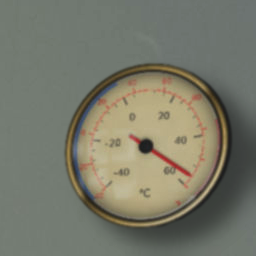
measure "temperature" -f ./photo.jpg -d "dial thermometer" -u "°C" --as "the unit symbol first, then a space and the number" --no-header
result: °C 56
